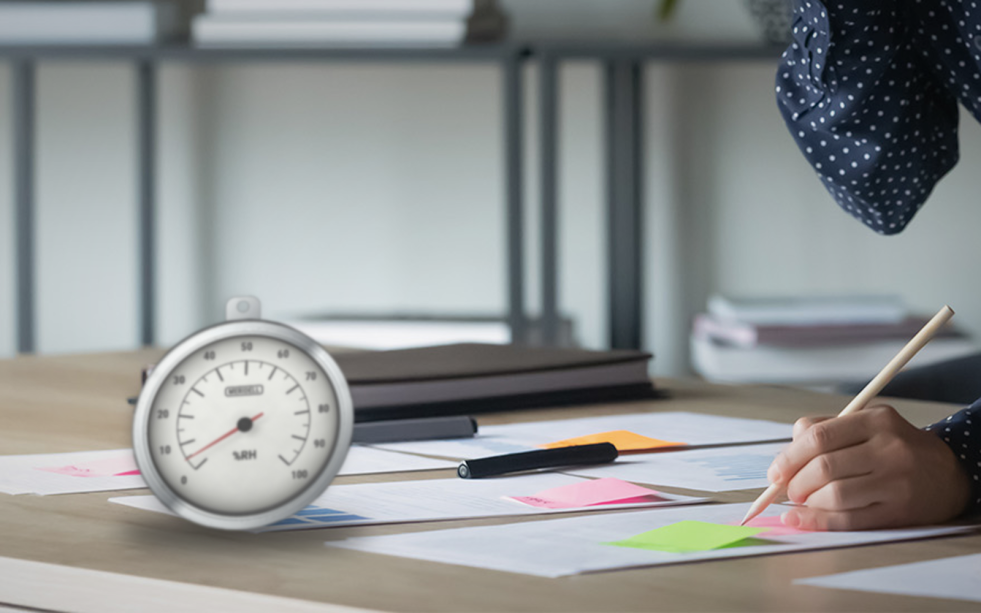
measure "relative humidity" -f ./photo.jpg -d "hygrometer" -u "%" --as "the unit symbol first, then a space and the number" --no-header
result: % 5
